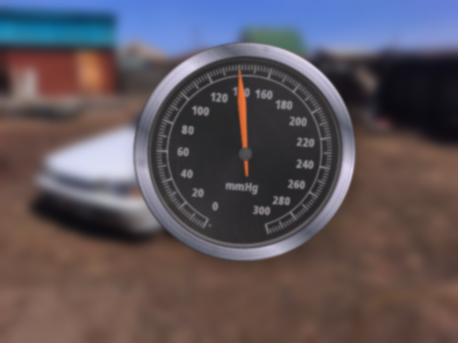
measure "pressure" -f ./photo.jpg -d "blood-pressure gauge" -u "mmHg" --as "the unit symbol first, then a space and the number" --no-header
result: mmHg 140
